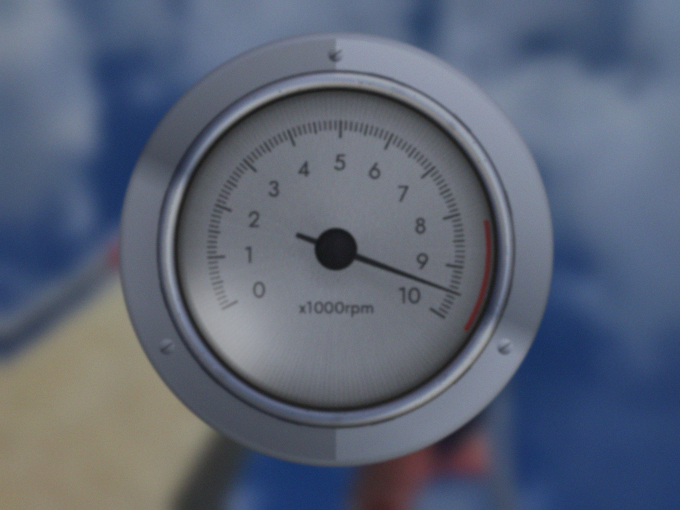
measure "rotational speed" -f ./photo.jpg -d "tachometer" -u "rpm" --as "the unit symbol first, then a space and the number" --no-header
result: rpm 9500
